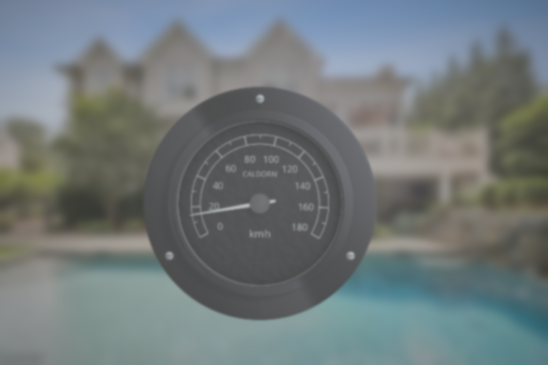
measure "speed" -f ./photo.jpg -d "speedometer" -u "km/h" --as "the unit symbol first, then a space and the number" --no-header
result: km/h 15
